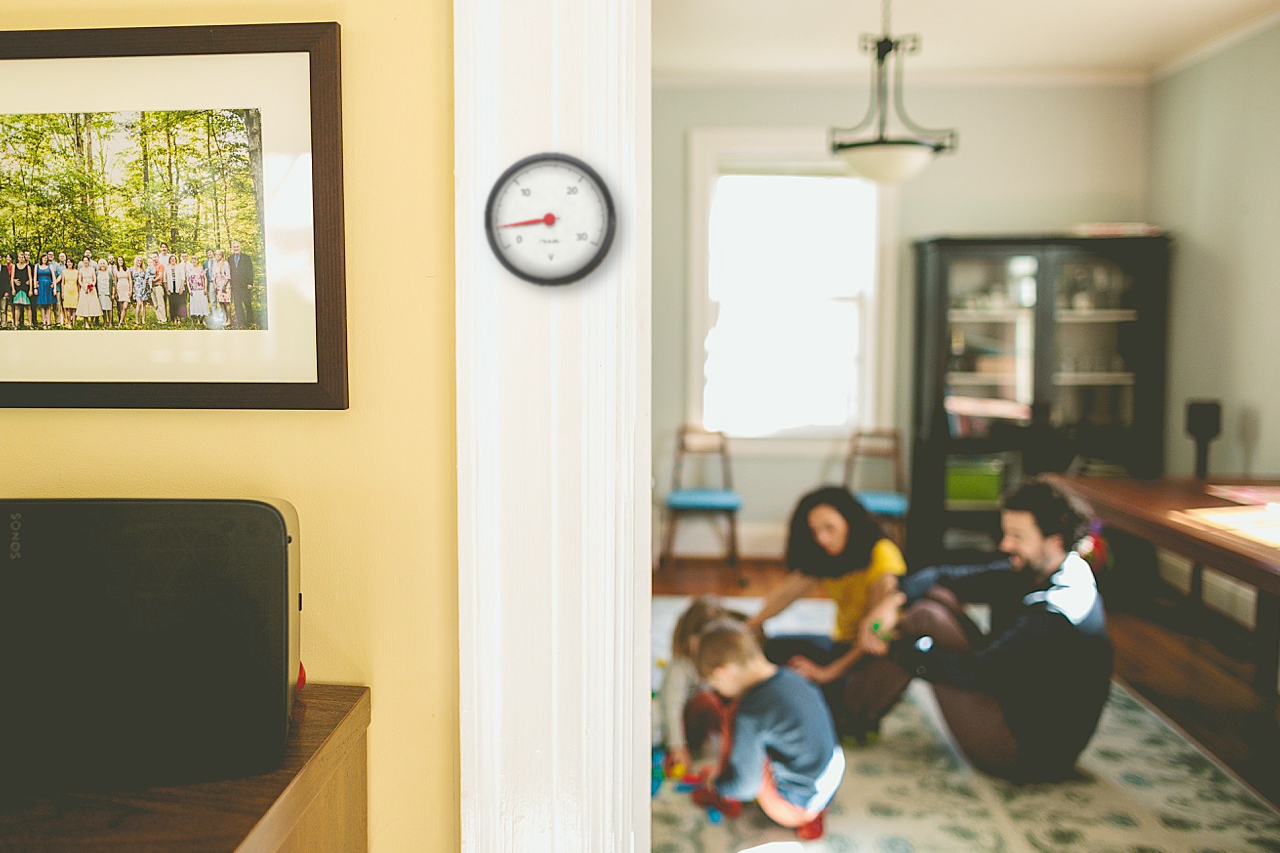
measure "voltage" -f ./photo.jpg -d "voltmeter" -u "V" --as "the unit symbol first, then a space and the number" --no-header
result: V 3
